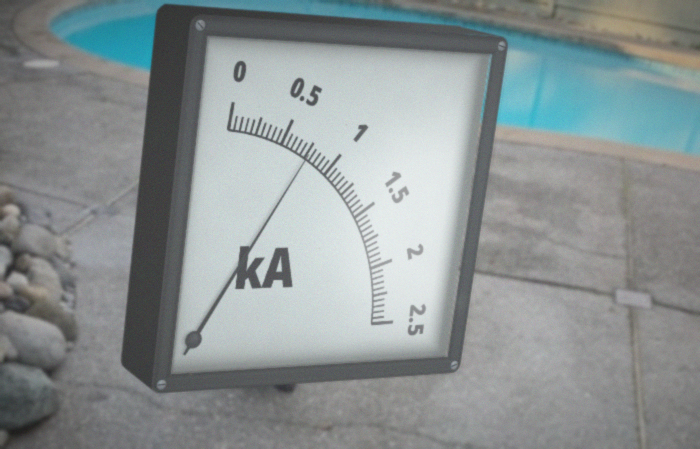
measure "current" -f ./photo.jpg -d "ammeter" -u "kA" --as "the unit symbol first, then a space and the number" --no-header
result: kA 0.75
